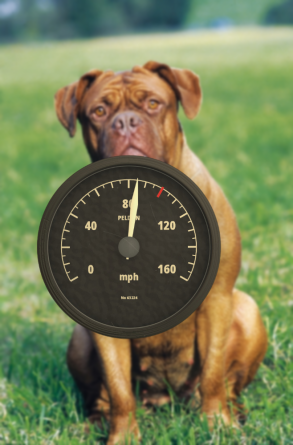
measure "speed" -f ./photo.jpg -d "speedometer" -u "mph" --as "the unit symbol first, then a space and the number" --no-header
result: mph 85
